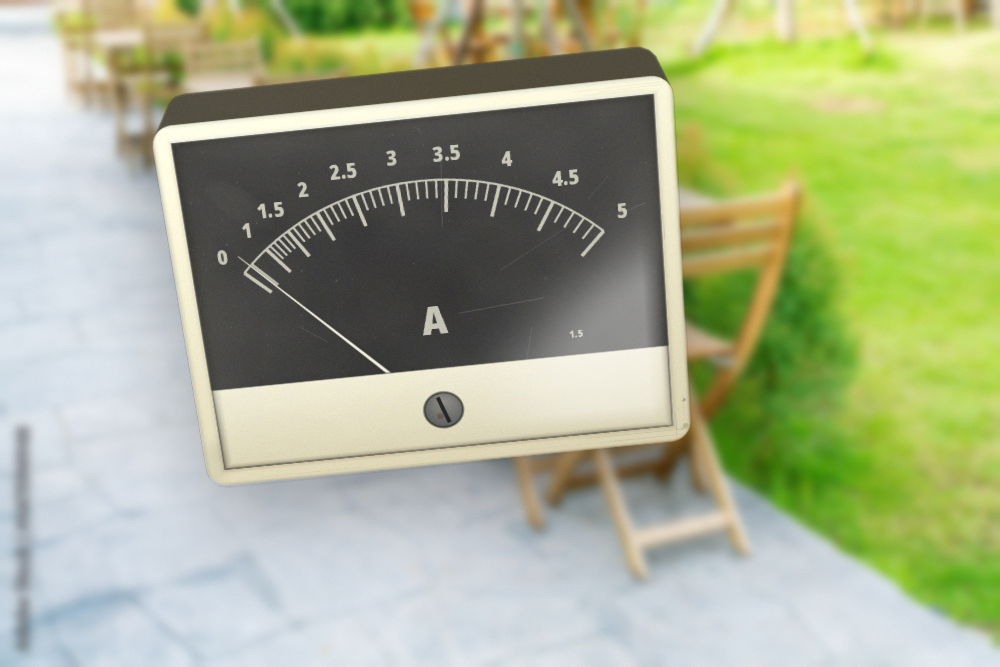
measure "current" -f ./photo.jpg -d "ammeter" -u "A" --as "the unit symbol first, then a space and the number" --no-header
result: A 0.5
